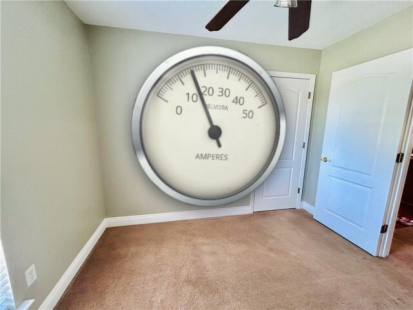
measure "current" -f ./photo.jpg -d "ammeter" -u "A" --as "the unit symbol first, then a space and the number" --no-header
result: A 15
